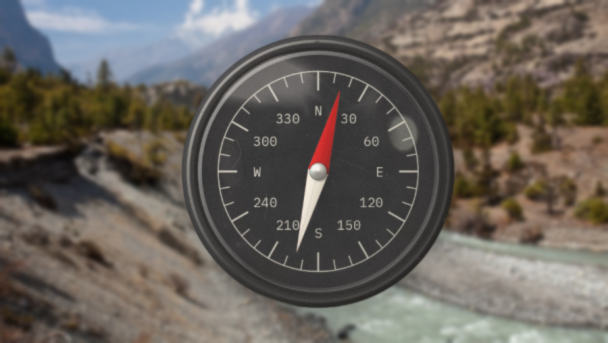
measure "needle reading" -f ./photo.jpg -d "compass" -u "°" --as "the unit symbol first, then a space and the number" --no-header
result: ° 15
